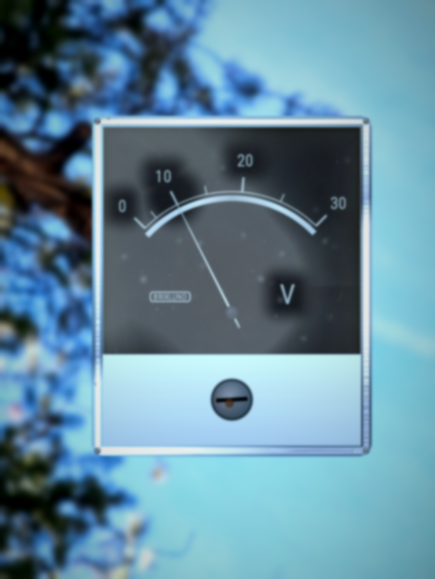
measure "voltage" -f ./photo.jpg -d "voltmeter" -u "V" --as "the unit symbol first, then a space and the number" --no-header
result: V 10
